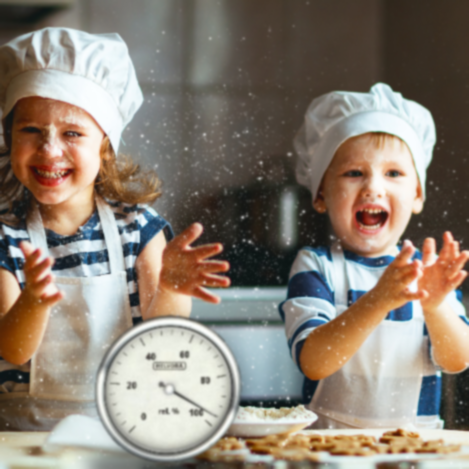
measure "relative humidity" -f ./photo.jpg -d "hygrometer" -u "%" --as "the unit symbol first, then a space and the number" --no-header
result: % 96
